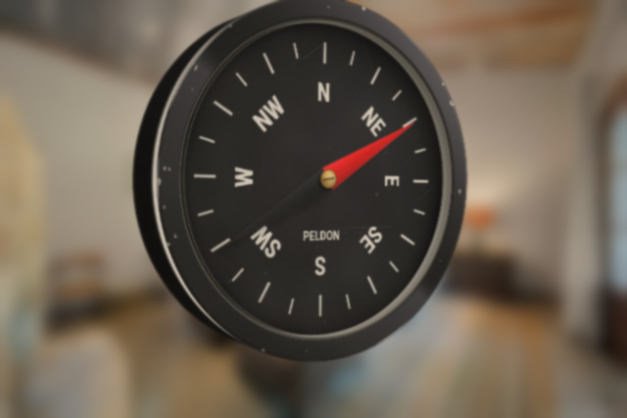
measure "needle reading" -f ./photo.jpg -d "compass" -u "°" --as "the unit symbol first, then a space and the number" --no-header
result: ° 60
